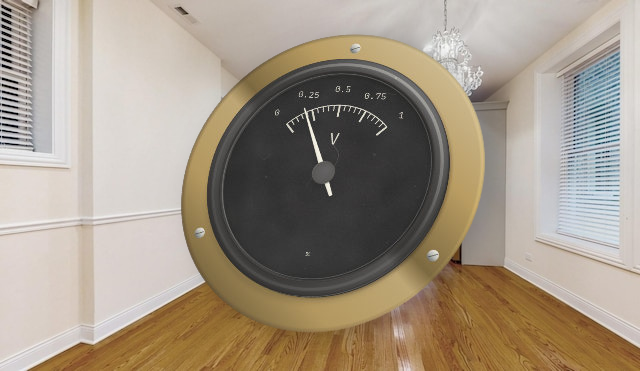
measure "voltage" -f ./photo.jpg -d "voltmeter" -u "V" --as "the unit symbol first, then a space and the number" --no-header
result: V 0.2
